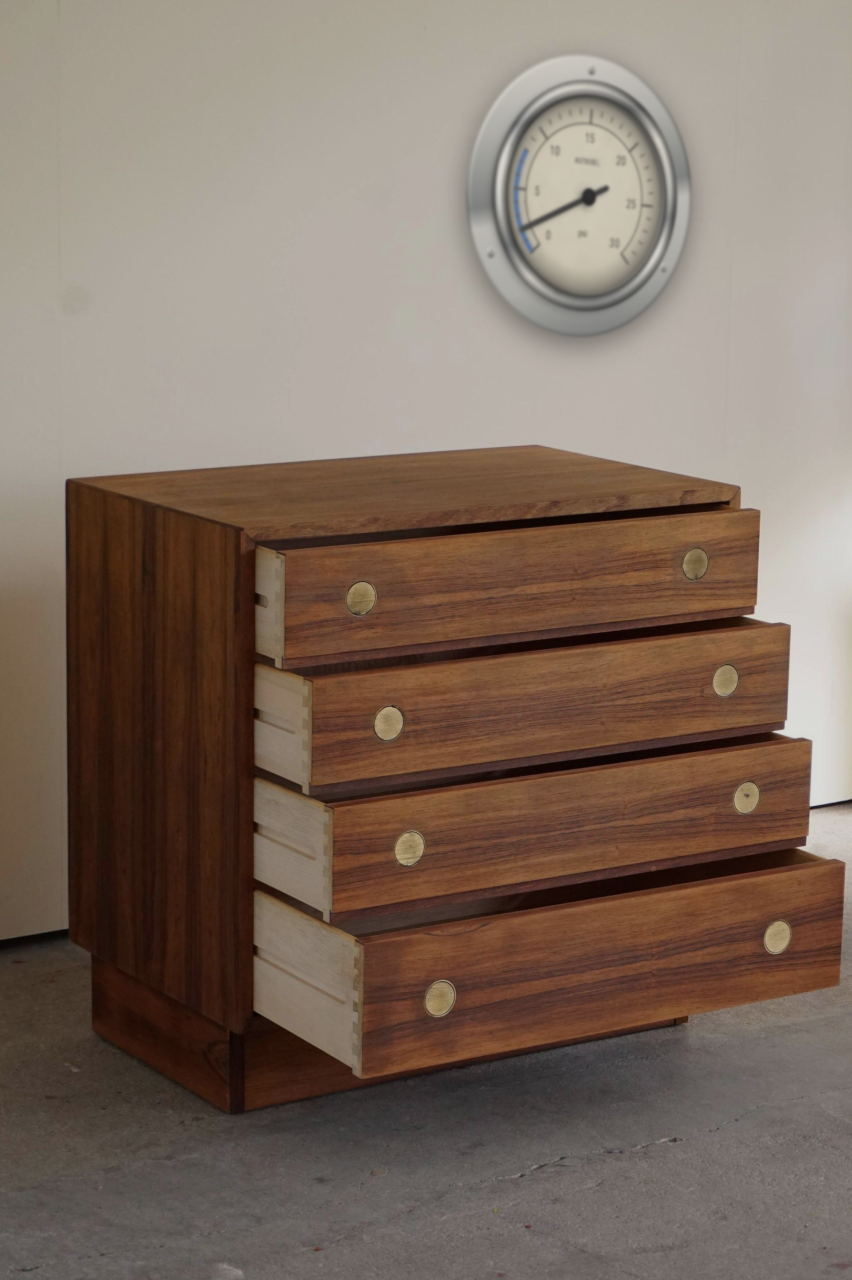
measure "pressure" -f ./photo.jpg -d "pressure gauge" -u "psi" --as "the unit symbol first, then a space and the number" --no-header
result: psi 2
